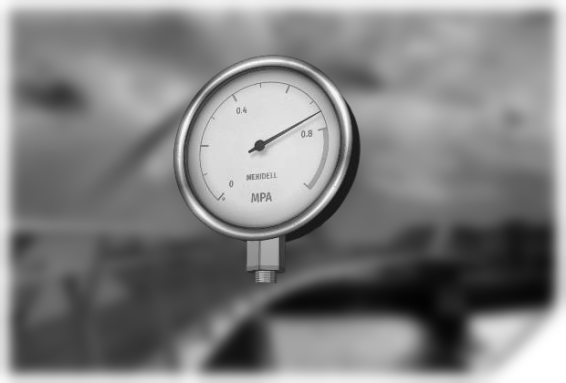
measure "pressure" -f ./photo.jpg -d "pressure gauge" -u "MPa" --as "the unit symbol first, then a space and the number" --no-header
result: MPa 0.75
